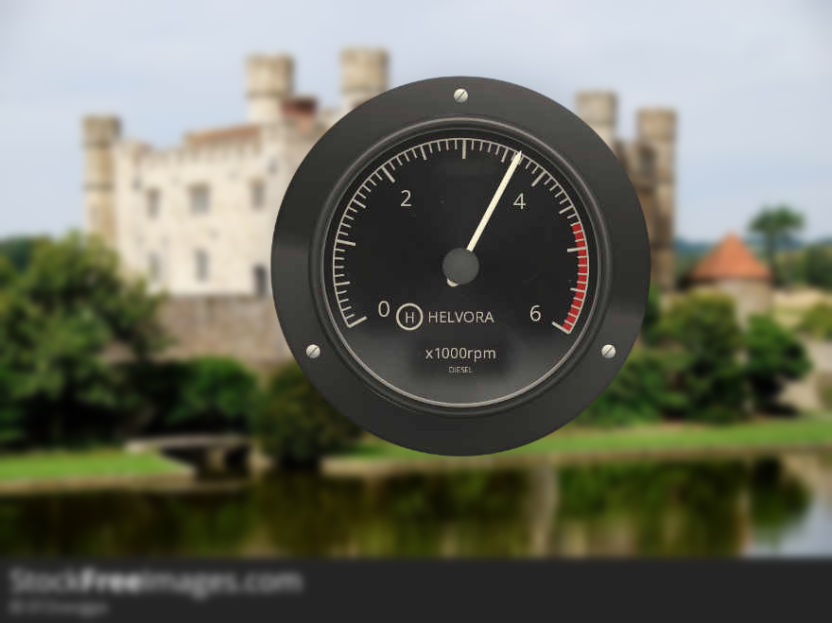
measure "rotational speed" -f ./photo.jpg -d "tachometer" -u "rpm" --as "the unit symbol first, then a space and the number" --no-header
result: rpm 3650
